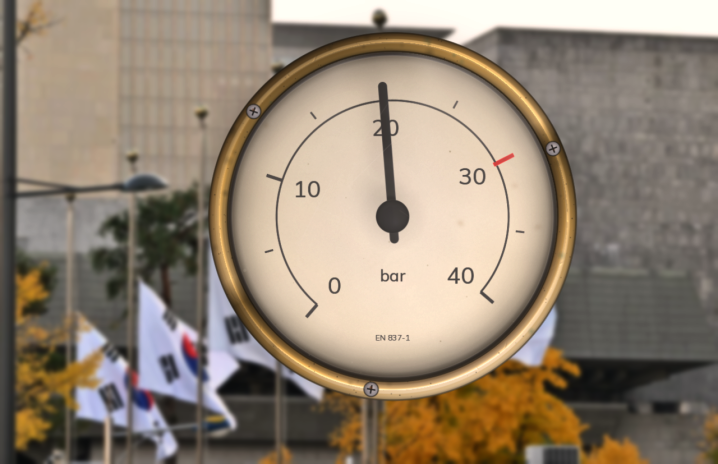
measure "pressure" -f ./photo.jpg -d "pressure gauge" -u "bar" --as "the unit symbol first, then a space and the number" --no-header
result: bar 20
